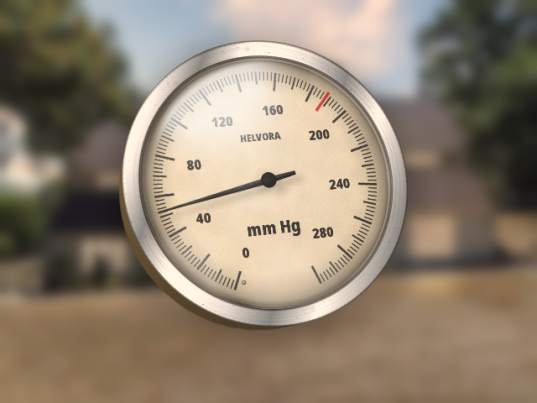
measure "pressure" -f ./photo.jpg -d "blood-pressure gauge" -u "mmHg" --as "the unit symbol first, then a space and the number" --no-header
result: mmHg 52
